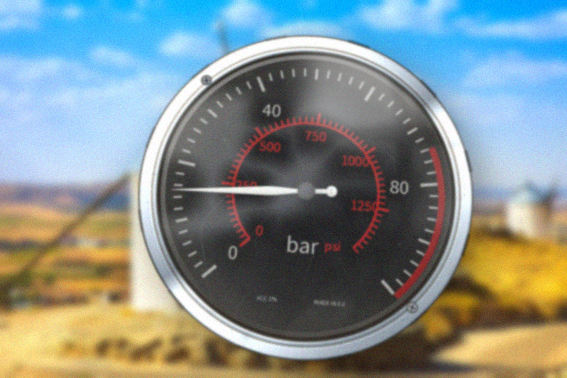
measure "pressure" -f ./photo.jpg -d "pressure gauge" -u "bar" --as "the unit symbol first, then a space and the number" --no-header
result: bar 15
